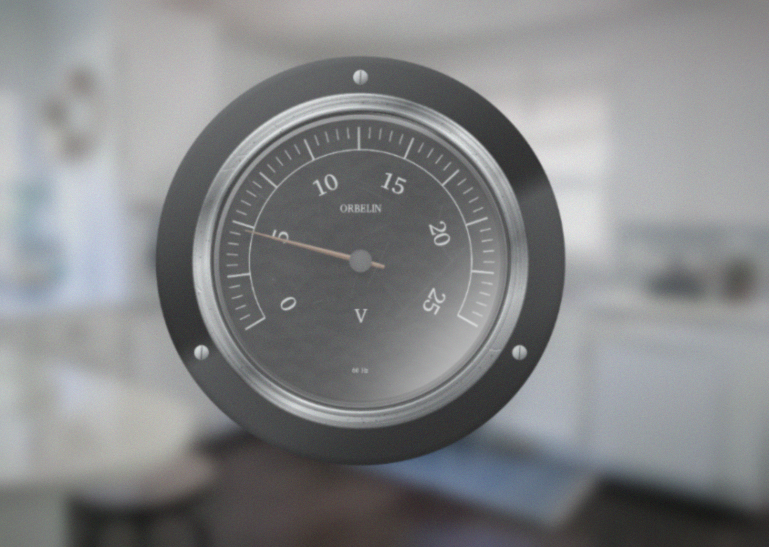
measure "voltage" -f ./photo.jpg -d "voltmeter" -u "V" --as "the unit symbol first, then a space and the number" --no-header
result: V 4.75
